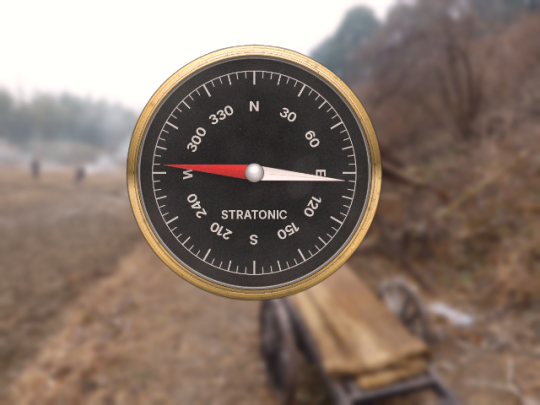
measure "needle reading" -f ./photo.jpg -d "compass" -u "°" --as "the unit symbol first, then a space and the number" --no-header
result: ° 275
